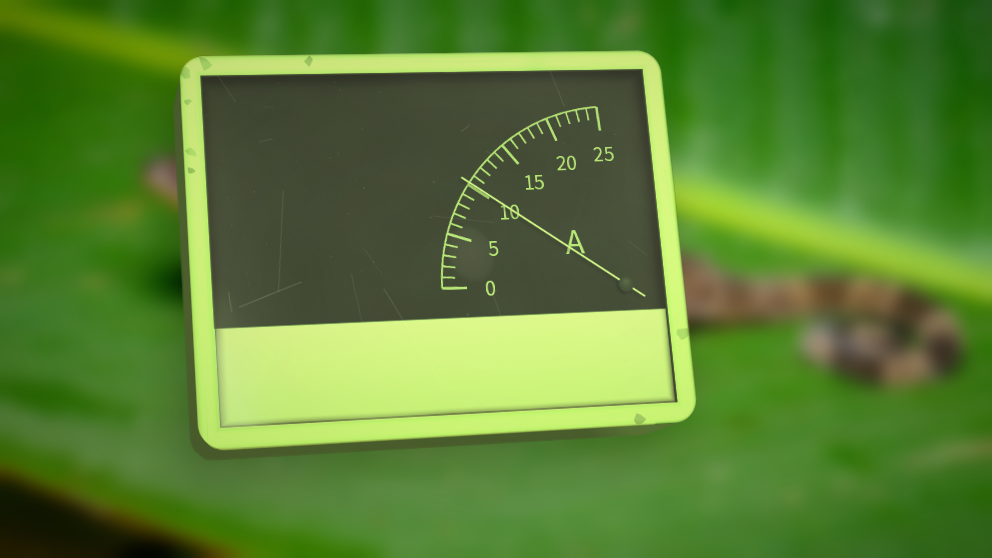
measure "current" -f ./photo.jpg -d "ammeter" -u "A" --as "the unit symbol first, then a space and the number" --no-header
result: A 10
